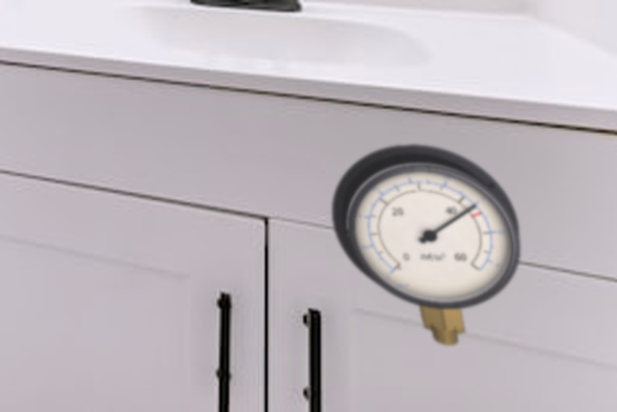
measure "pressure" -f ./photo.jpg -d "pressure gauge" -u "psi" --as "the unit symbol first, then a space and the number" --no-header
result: psi 42.5
